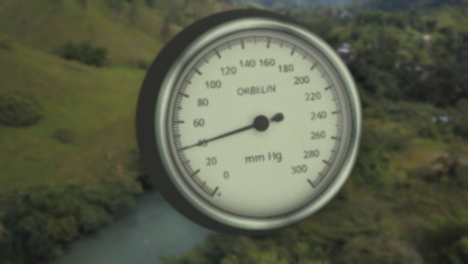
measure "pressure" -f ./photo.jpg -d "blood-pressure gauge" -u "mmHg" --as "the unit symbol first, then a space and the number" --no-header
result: mmHg 40
